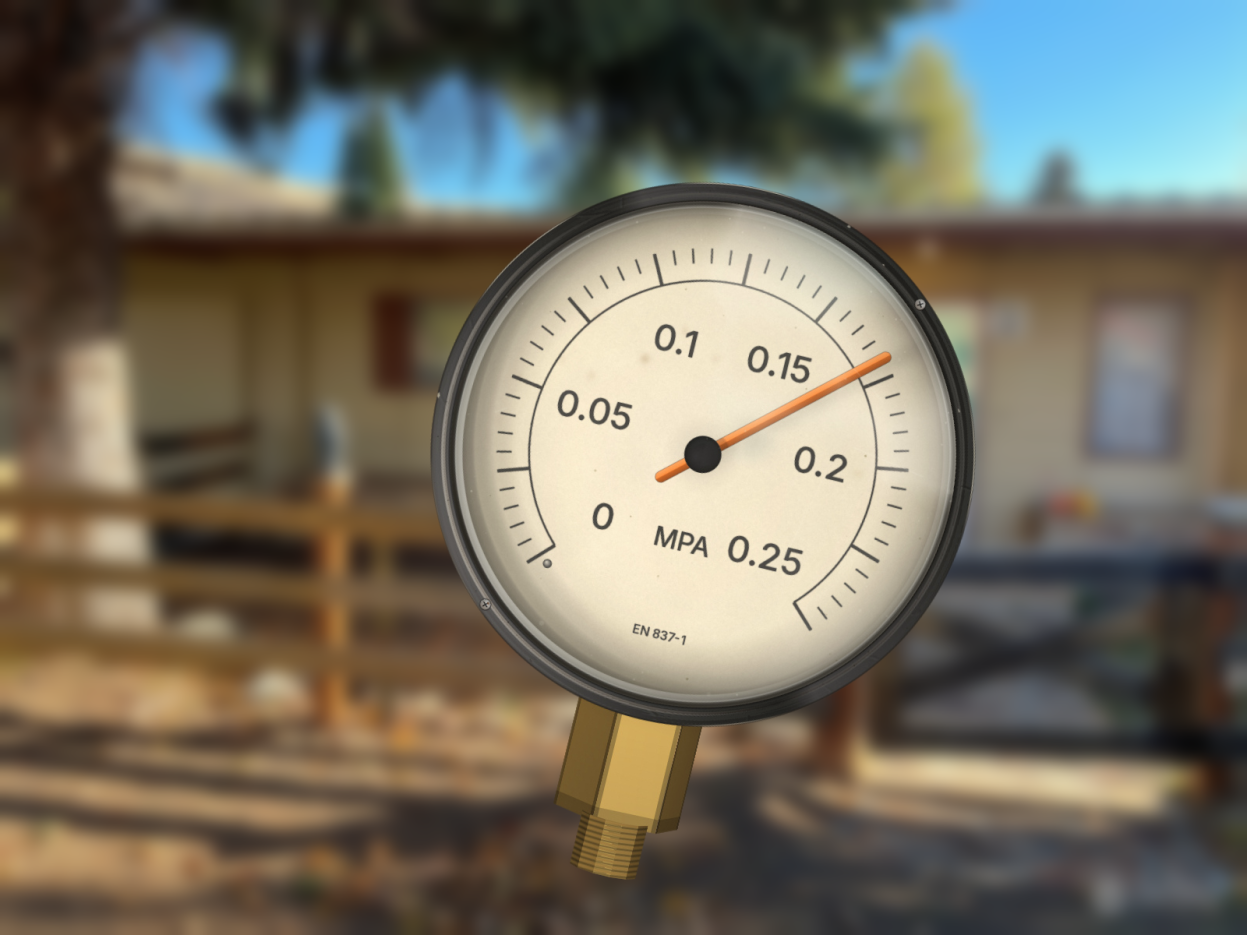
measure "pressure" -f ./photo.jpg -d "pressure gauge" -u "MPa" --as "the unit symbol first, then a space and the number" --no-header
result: MPa 0.17
